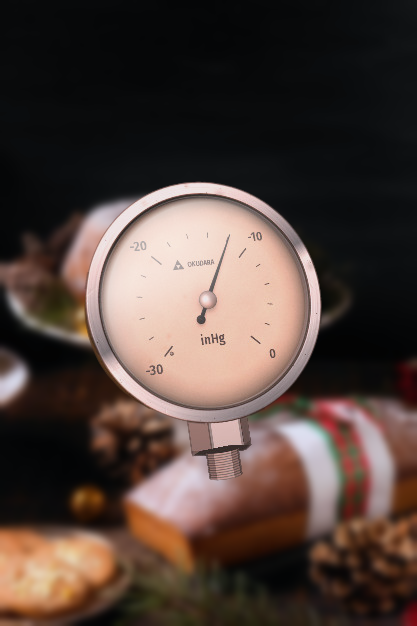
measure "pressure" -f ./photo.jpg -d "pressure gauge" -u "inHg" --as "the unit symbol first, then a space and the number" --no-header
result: inHg -12
